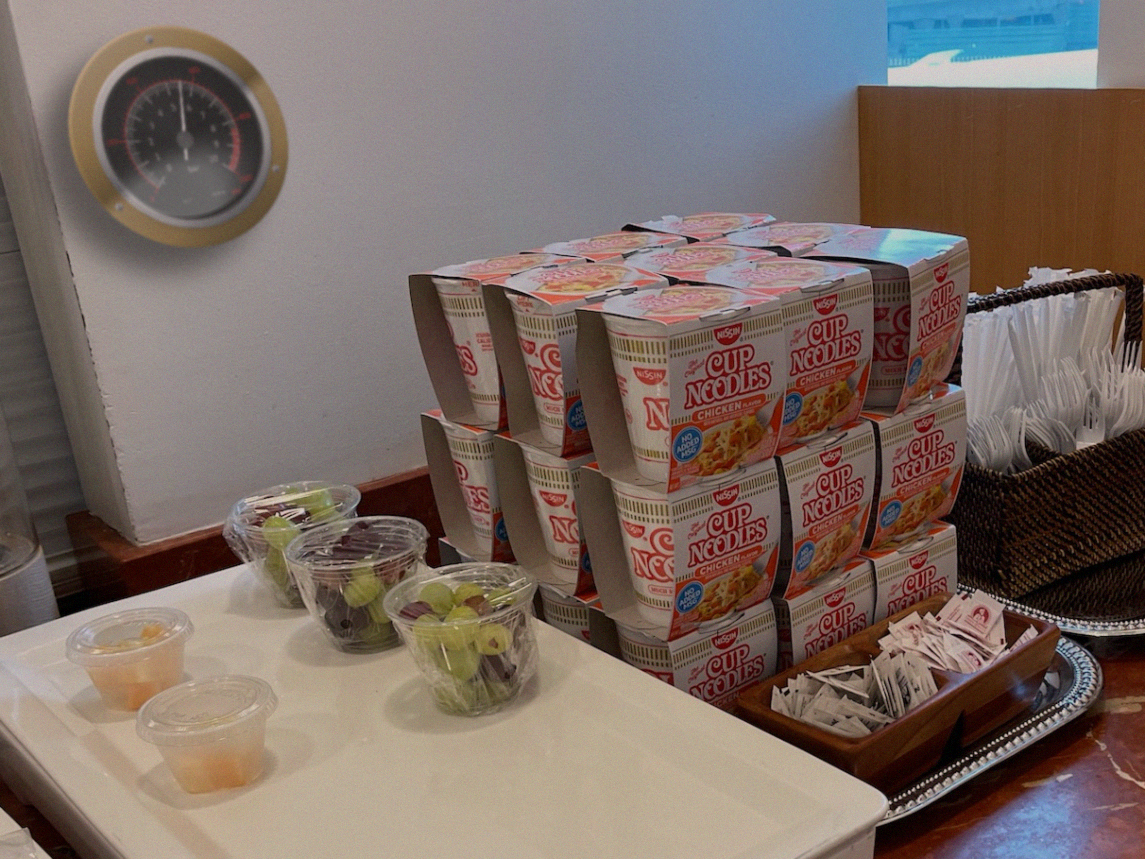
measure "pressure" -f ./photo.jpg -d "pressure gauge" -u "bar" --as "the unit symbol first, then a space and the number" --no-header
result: bar 5.5
